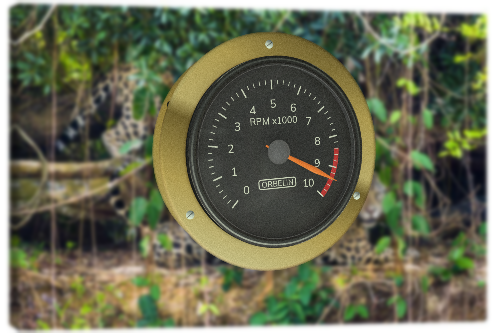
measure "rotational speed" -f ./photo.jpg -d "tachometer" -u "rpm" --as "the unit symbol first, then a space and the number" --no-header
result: rpm 9400
